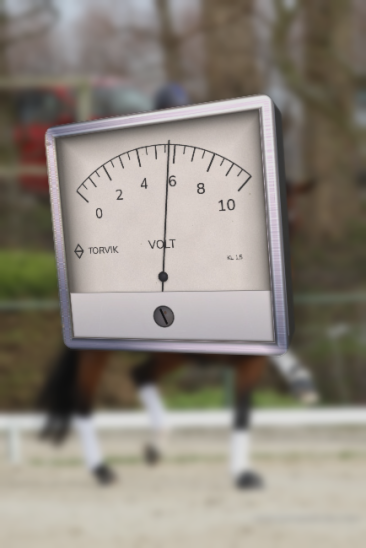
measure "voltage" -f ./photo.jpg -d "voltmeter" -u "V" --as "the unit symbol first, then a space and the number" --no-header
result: V 5.75
